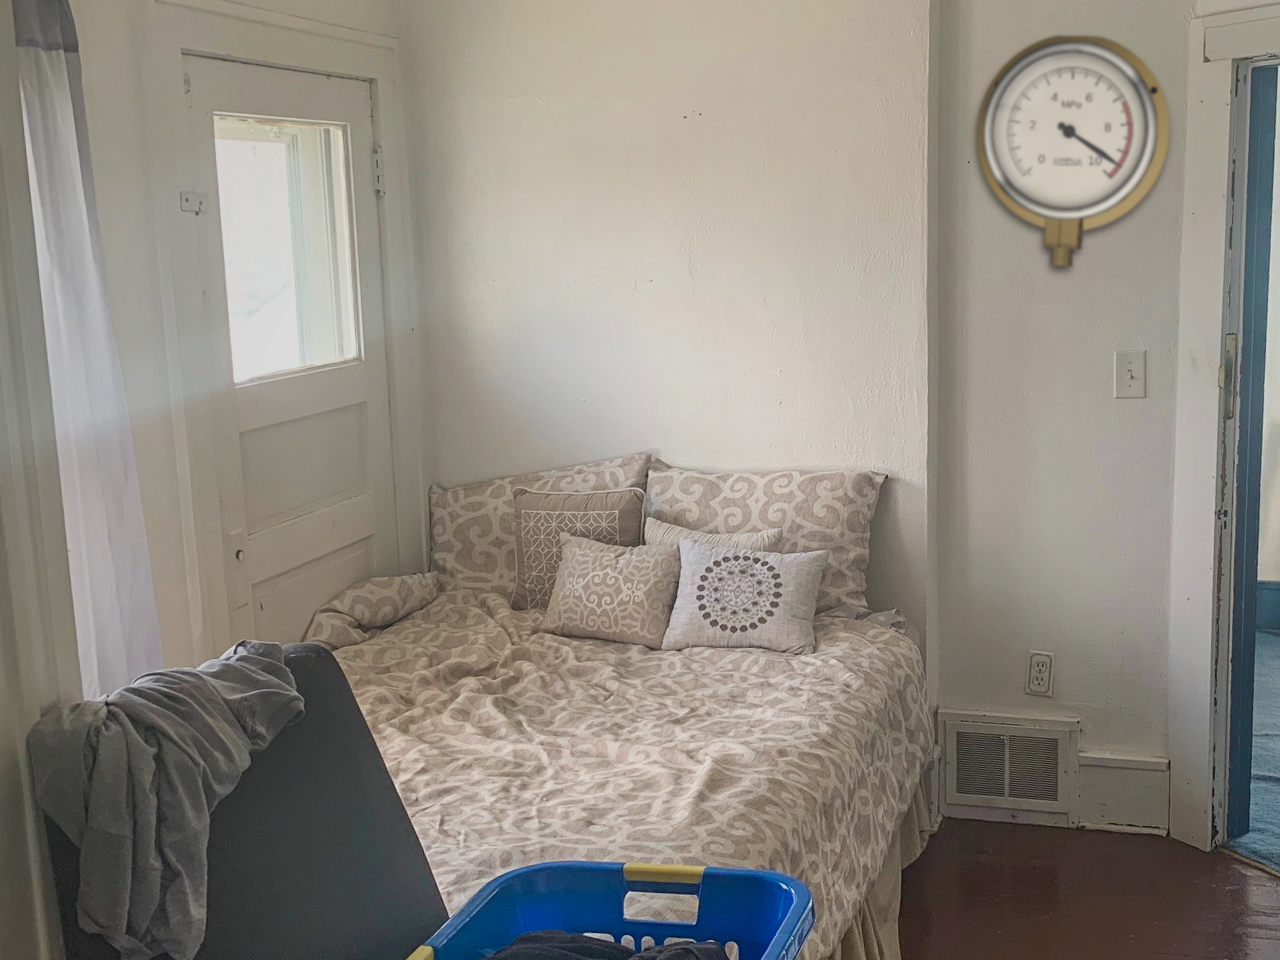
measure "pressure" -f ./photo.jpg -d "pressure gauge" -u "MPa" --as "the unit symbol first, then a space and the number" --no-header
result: MPa 9.5
